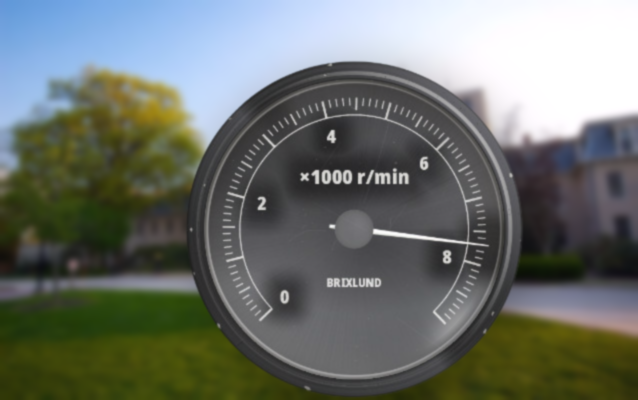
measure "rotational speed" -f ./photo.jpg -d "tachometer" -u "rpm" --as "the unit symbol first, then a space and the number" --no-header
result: rpm 7700
